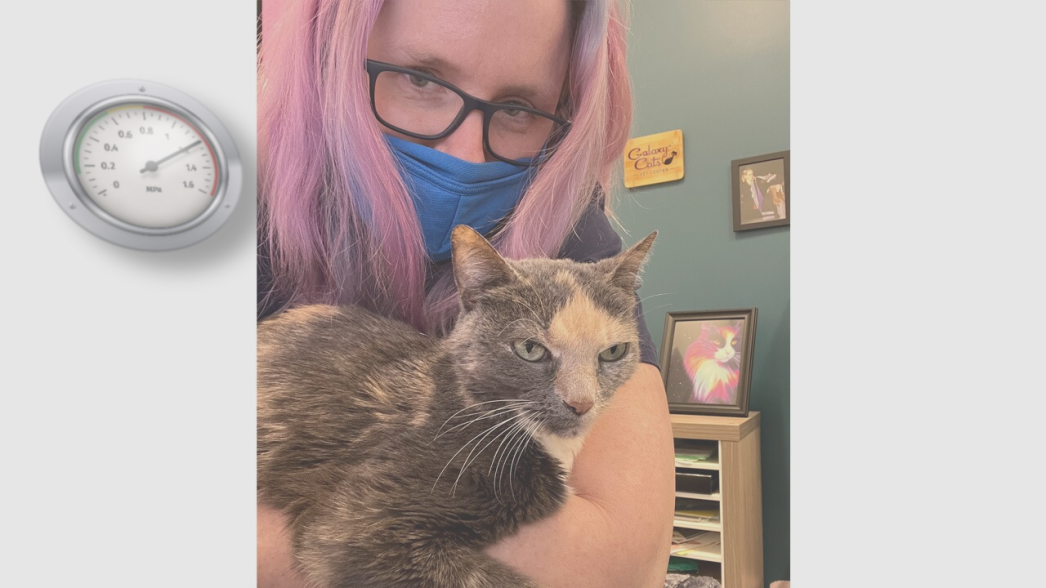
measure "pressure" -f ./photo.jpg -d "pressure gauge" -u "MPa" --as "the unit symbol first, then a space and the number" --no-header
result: MPa 1.2
